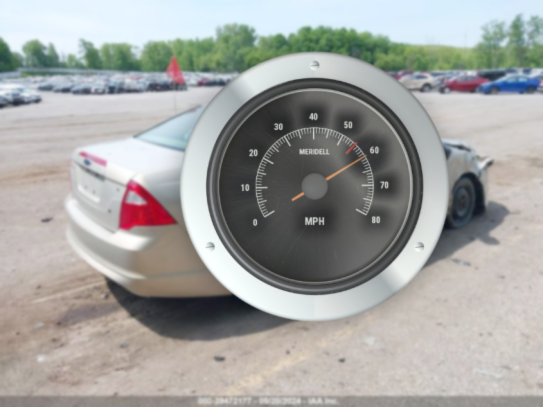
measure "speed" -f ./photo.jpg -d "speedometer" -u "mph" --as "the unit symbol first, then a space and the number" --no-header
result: mph 60
